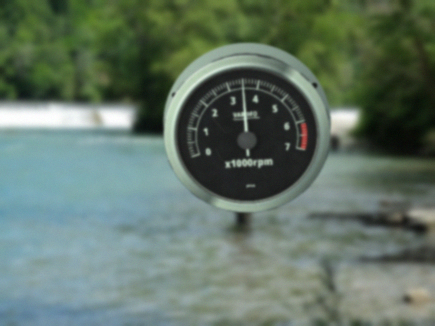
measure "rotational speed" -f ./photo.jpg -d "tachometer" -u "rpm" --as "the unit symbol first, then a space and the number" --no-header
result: rpm 3500
